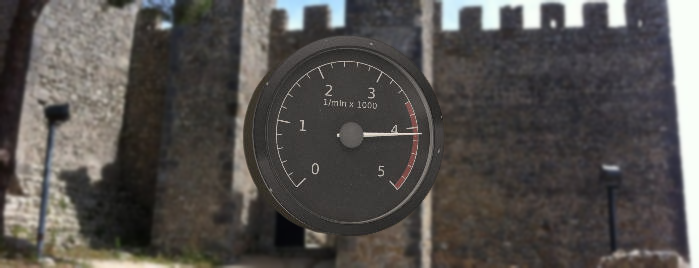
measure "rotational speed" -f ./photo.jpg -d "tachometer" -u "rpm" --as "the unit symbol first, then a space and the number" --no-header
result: rpm 4100
